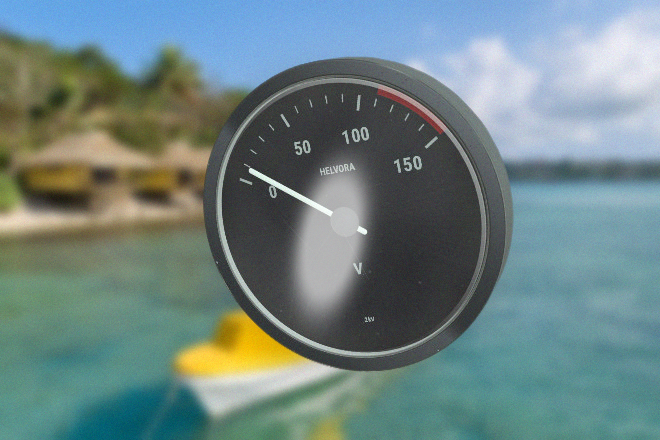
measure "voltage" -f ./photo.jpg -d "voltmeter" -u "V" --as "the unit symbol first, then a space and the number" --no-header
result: V 10
